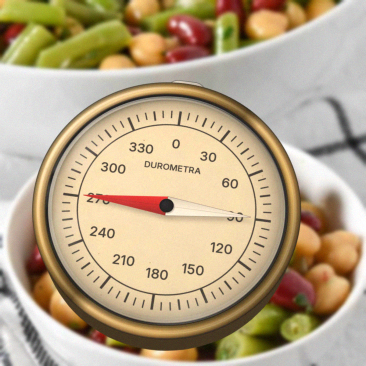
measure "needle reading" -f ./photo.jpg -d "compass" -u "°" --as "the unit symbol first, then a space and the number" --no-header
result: ° 270
